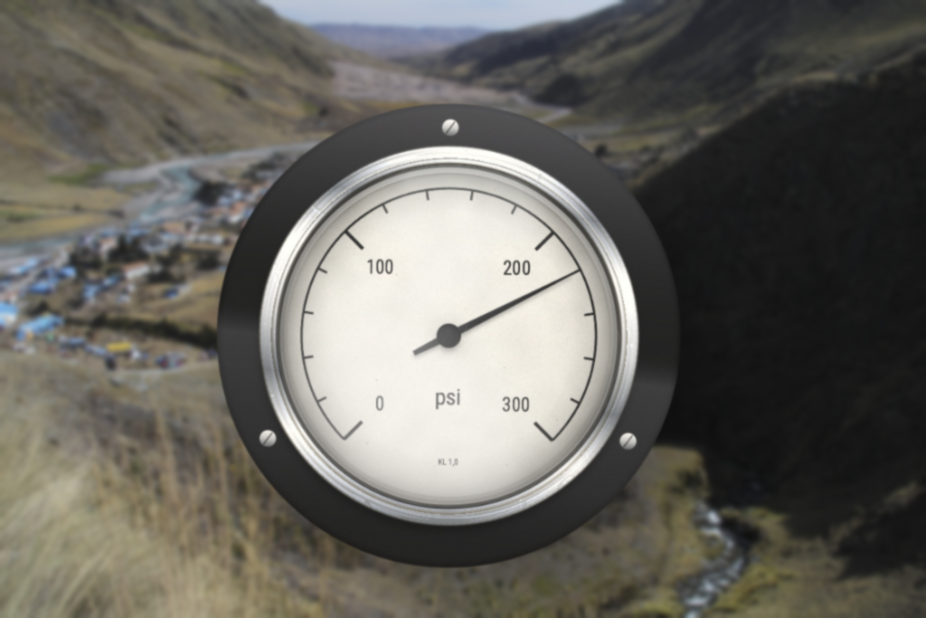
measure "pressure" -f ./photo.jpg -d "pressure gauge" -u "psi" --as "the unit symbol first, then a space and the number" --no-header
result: psi 220
